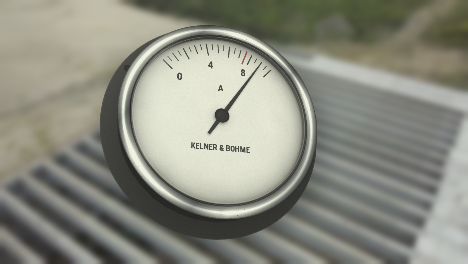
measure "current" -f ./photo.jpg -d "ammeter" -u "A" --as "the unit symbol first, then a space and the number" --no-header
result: A 9
